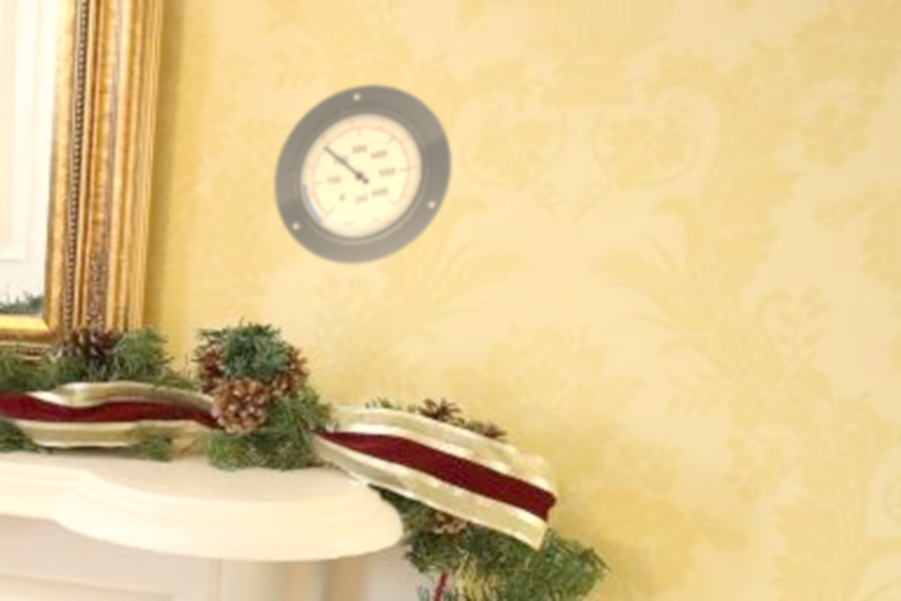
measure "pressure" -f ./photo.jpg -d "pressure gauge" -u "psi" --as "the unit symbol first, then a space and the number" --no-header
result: psi 200
